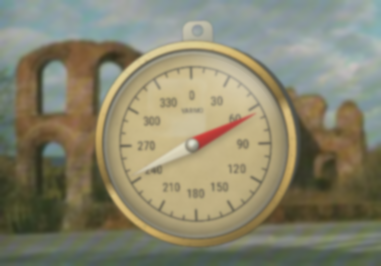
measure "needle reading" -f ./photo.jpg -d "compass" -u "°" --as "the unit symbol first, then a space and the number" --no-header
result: ° 65
